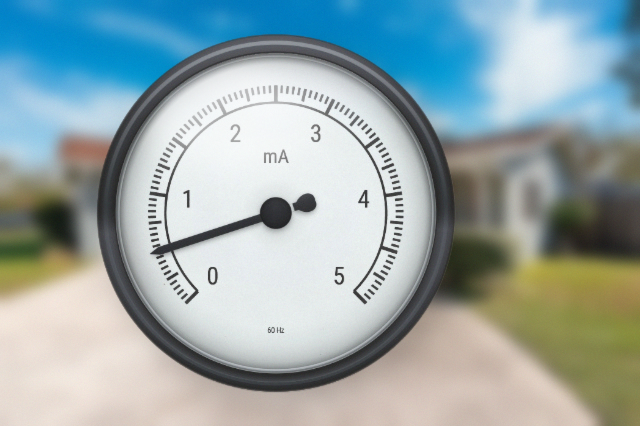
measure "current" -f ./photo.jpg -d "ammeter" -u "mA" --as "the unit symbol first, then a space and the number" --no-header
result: mA 0.5
